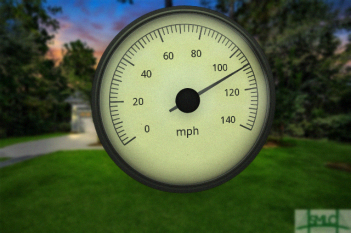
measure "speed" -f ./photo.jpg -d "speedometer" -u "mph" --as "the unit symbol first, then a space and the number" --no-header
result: mph 108
